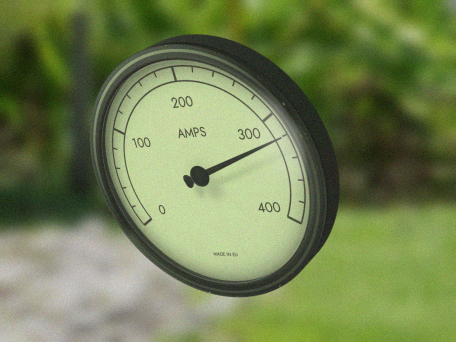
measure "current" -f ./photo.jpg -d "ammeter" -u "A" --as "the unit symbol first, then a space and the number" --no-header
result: A 320
